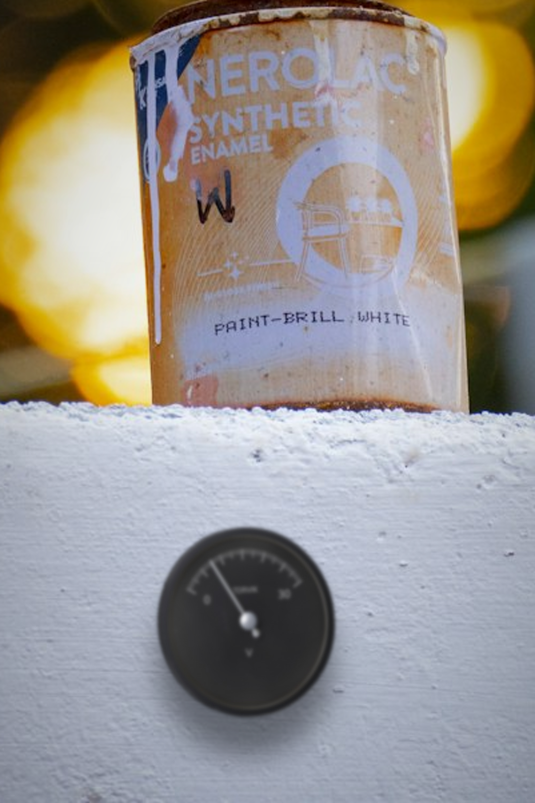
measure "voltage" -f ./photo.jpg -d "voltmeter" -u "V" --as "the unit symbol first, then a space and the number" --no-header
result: V 7.5
